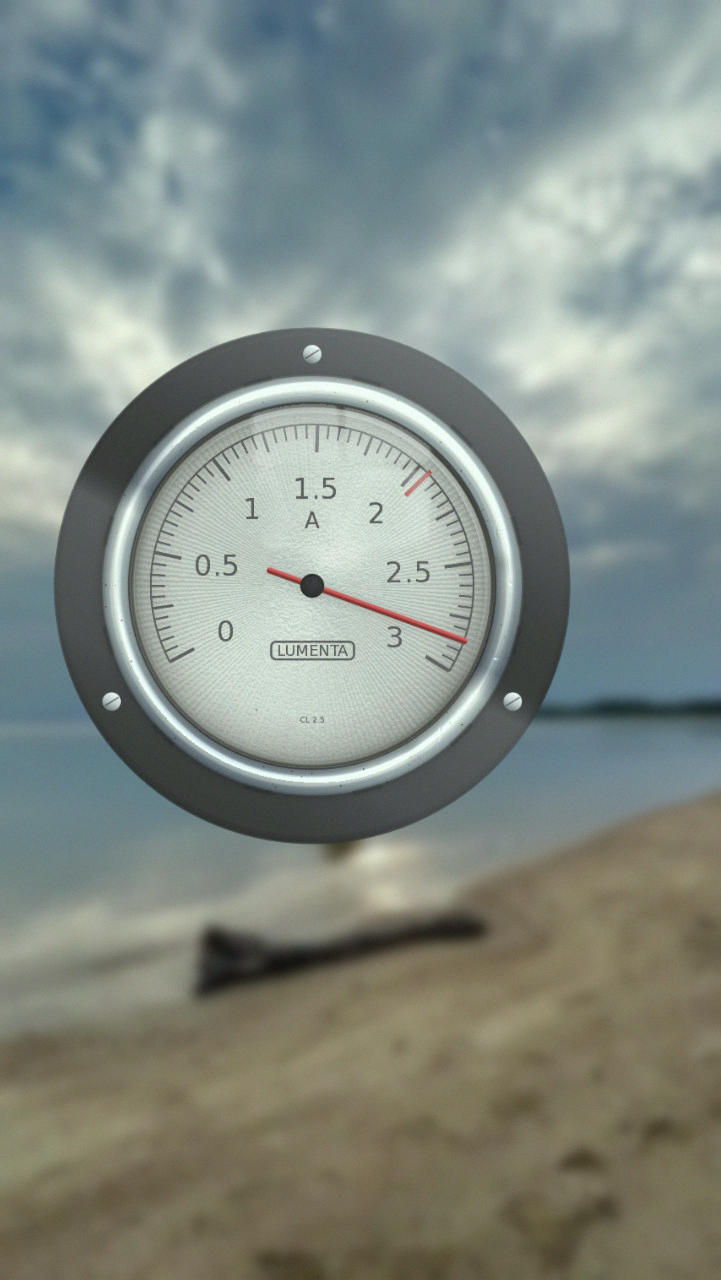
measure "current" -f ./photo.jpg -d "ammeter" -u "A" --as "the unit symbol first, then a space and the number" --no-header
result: A 2.85
